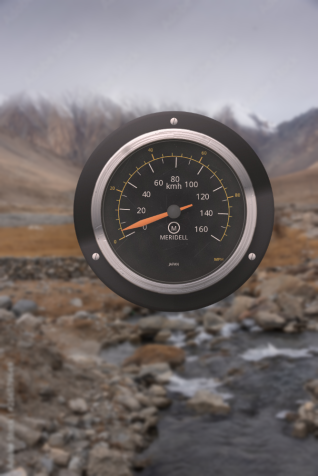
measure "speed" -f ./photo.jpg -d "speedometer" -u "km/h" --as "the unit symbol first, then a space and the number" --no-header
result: km/h 5
